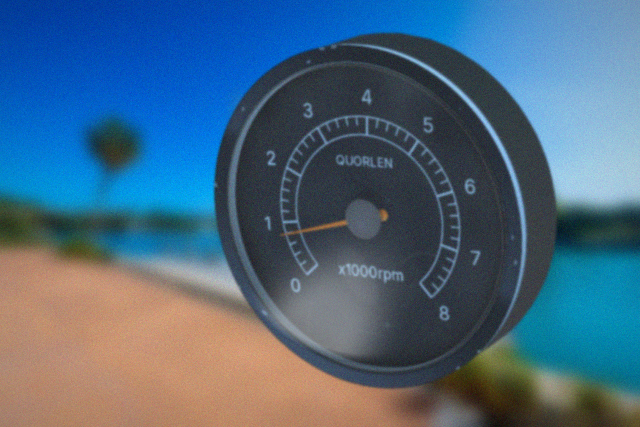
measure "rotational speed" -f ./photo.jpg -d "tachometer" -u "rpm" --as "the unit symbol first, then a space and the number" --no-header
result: rpm 800
